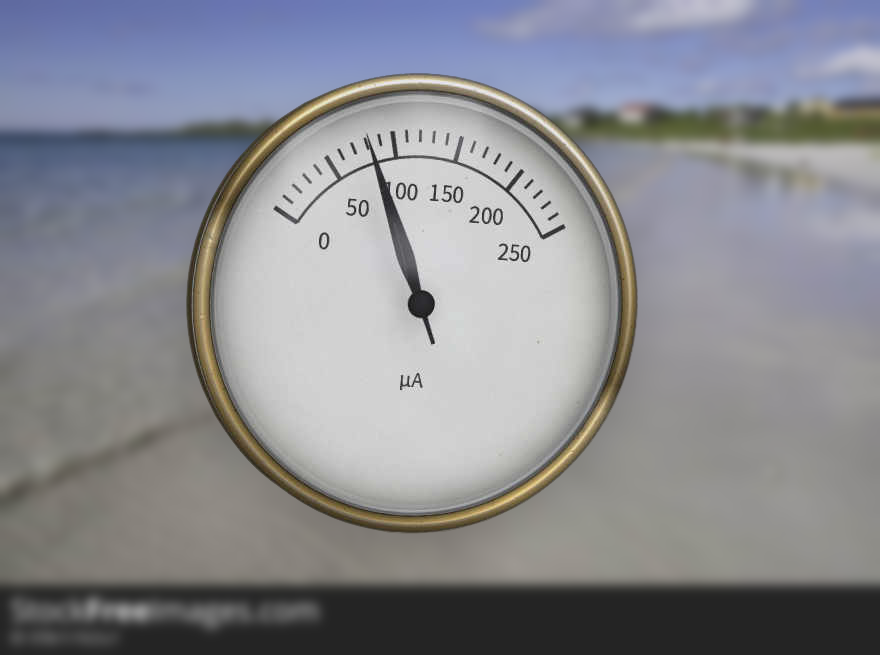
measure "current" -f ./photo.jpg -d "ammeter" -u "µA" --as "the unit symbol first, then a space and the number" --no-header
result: µA 80
